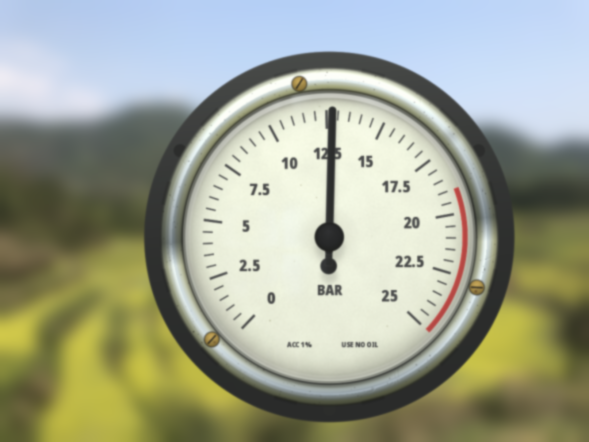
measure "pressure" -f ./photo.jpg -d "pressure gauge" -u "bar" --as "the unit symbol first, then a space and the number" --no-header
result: bar 12.75
